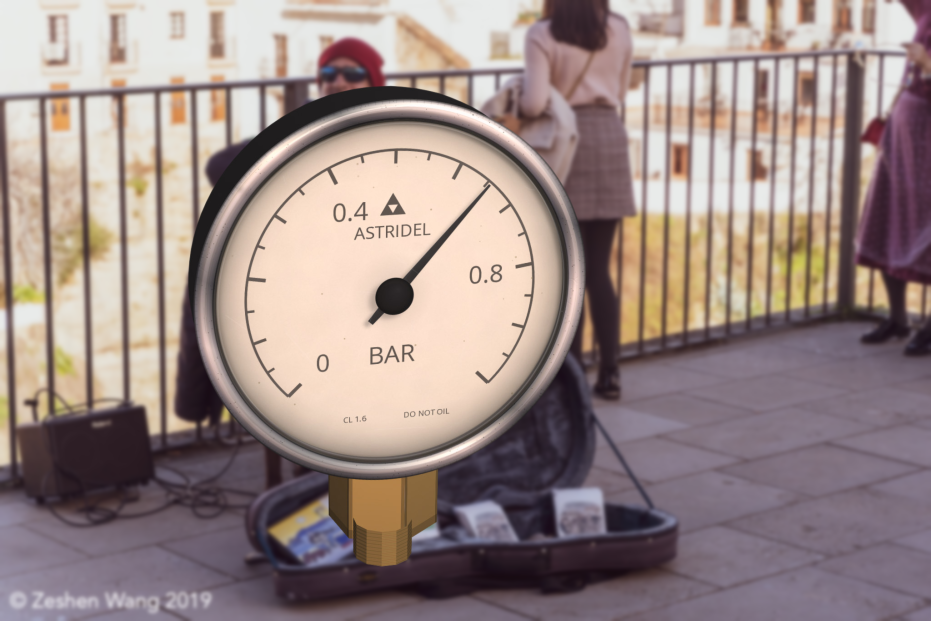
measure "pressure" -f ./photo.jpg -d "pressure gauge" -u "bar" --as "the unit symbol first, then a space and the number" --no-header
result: bar 0.65
